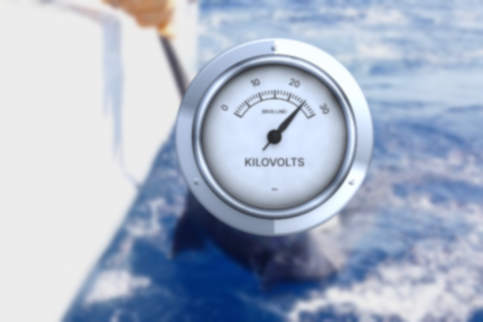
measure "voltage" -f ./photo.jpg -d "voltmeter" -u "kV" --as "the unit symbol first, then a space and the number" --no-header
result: kV 25
